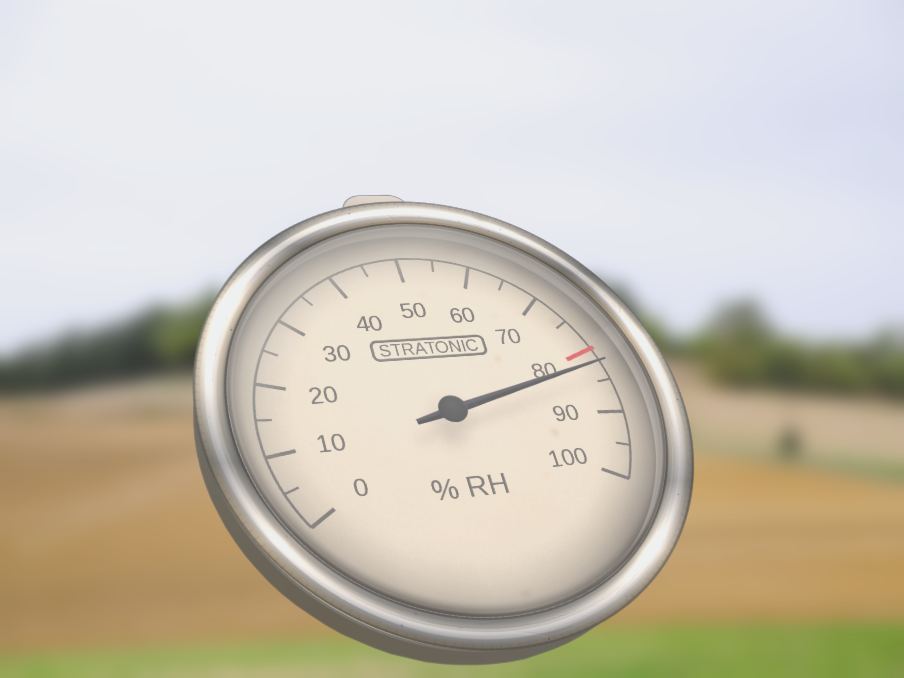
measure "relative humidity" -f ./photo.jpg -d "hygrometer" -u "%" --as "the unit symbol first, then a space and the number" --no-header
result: % 82.5
